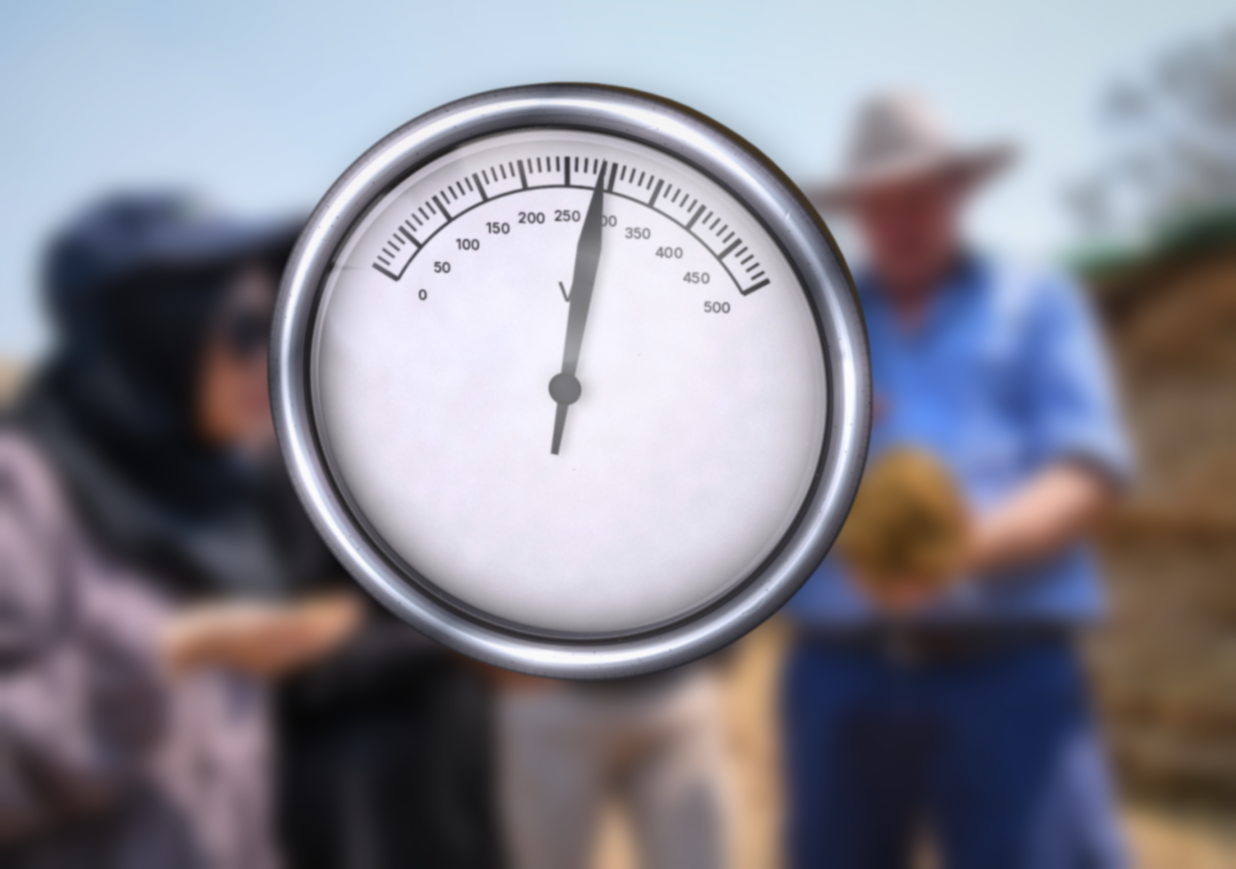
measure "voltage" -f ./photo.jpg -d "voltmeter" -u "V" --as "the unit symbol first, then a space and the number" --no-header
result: V 290
